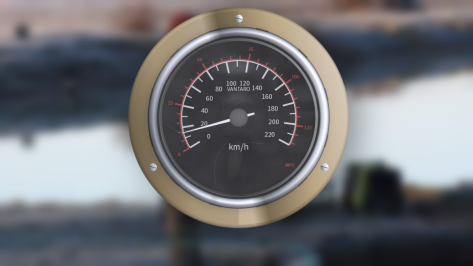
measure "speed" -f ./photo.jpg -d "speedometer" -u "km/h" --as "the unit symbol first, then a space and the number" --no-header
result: km/h 15
